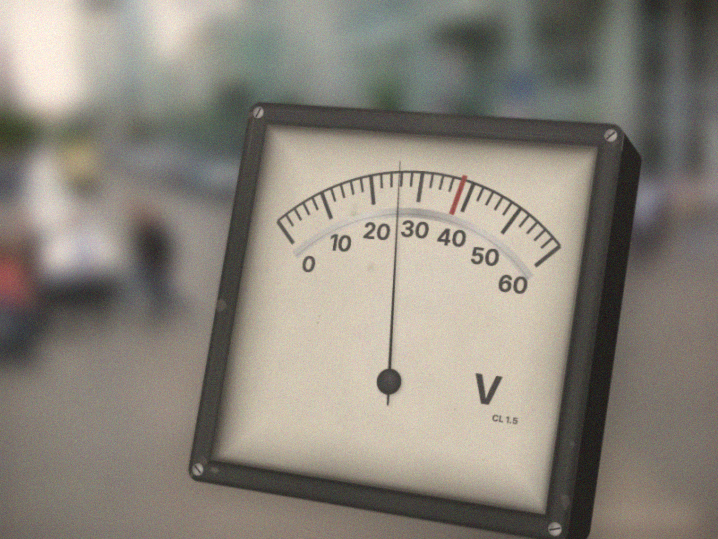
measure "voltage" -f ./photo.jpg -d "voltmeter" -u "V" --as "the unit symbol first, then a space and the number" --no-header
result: V 26
